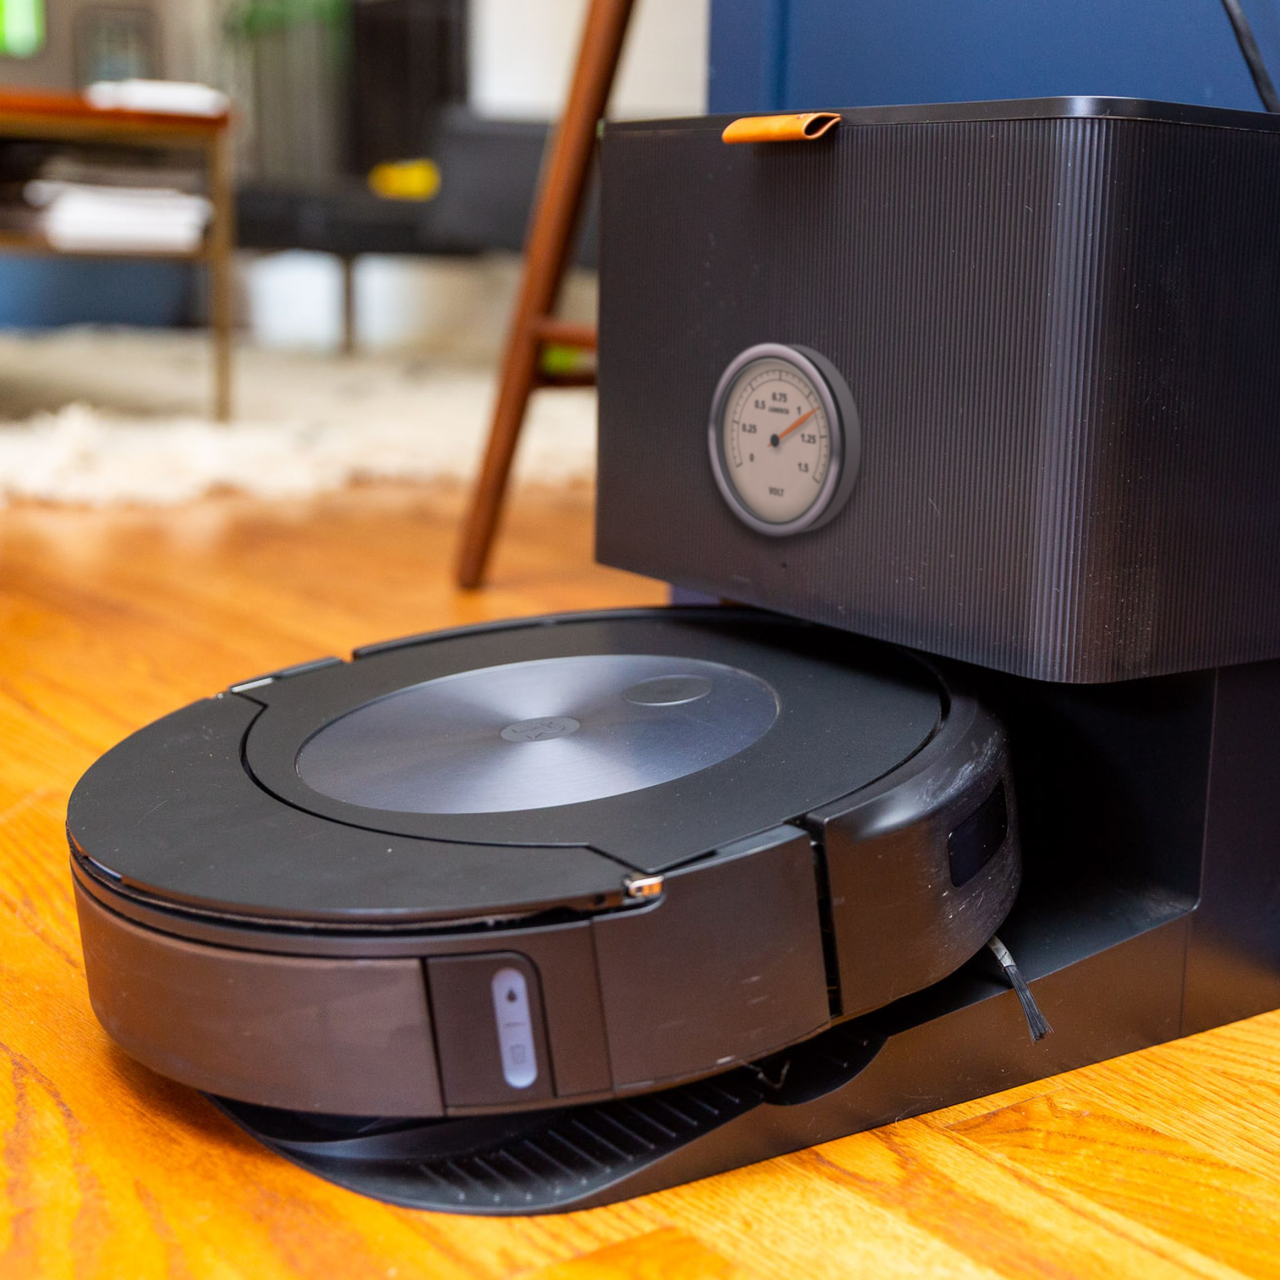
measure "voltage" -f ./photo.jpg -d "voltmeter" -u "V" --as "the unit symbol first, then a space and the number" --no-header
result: V 1.1
